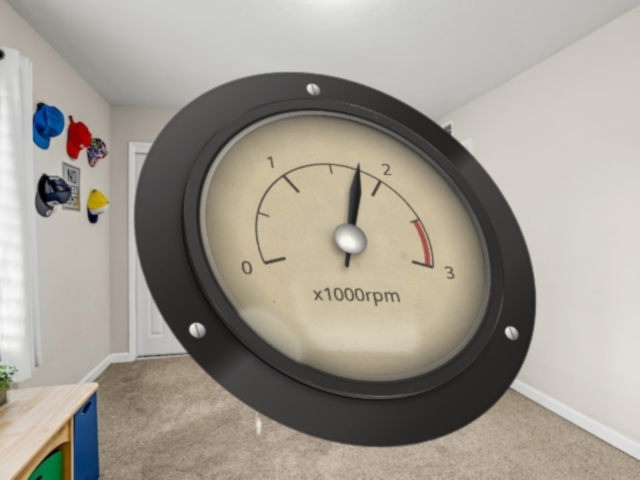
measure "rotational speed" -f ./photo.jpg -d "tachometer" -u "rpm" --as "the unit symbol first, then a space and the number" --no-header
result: rpm 1750
